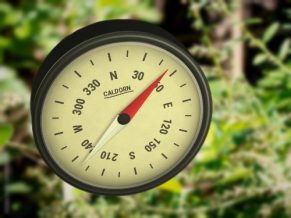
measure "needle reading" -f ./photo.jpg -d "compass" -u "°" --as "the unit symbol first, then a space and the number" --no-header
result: ° 52.5
